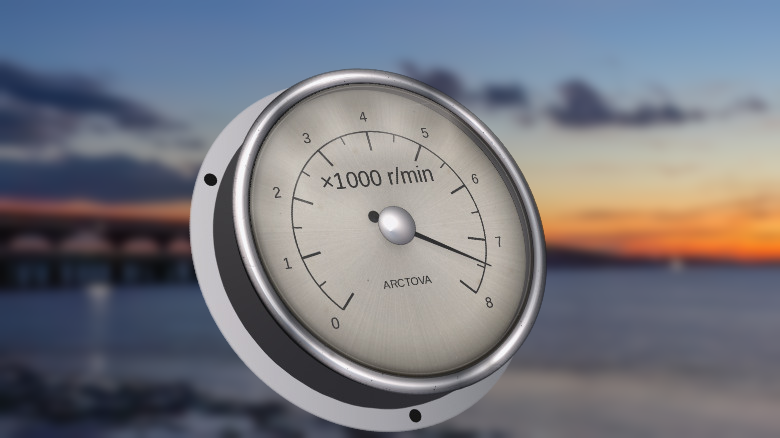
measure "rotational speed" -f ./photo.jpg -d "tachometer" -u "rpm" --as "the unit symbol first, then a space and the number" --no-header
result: rpm 7500
